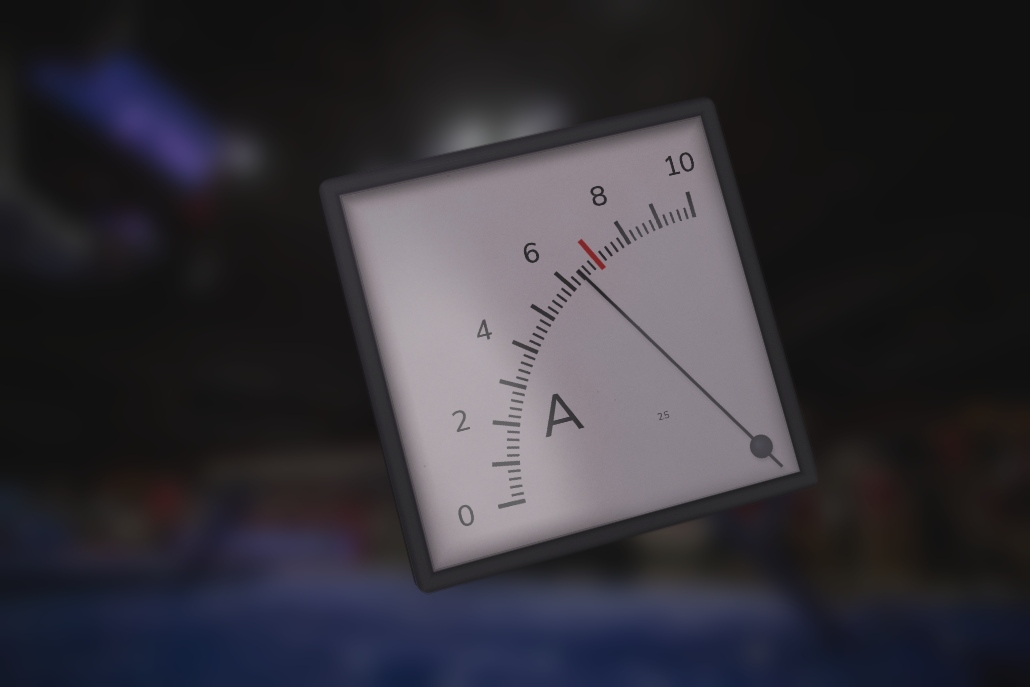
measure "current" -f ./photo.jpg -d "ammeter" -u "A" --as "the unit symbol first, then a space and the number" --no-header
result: A 6.4
